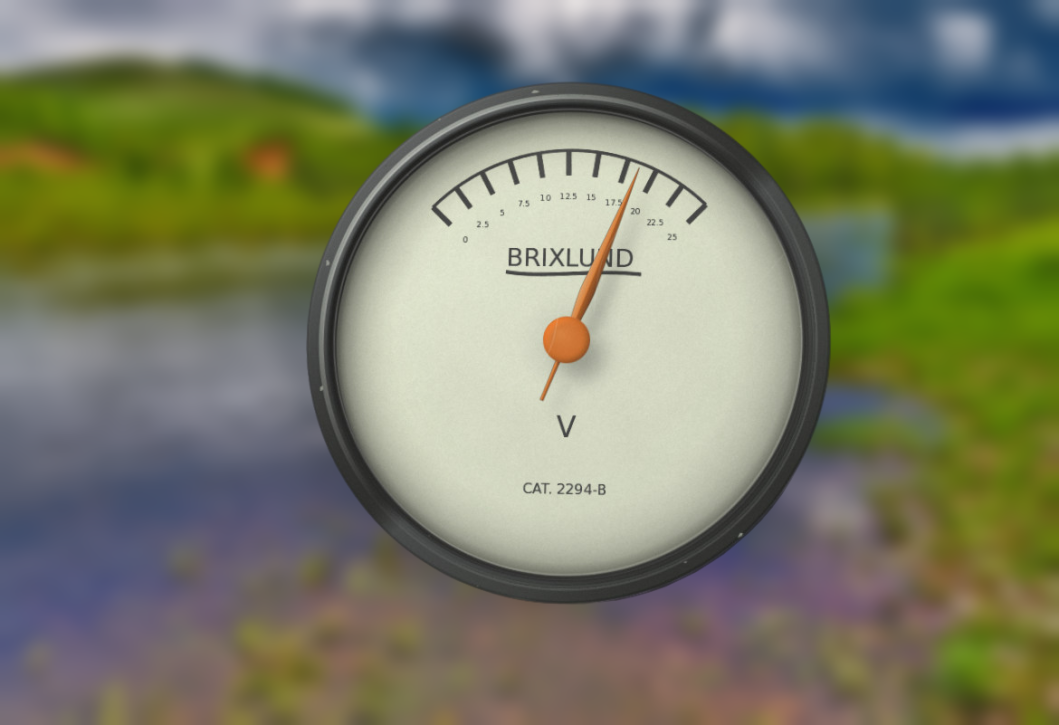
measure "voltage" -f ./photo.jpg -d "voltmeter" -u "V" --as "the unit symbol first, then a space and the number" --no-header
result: V 18.75
